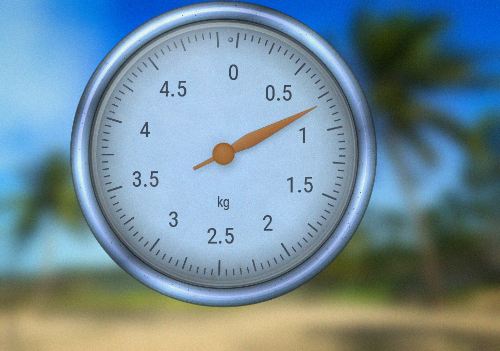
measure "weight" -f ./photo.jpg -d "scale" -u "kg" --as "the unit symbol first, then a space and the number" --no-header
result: kg 0.8
